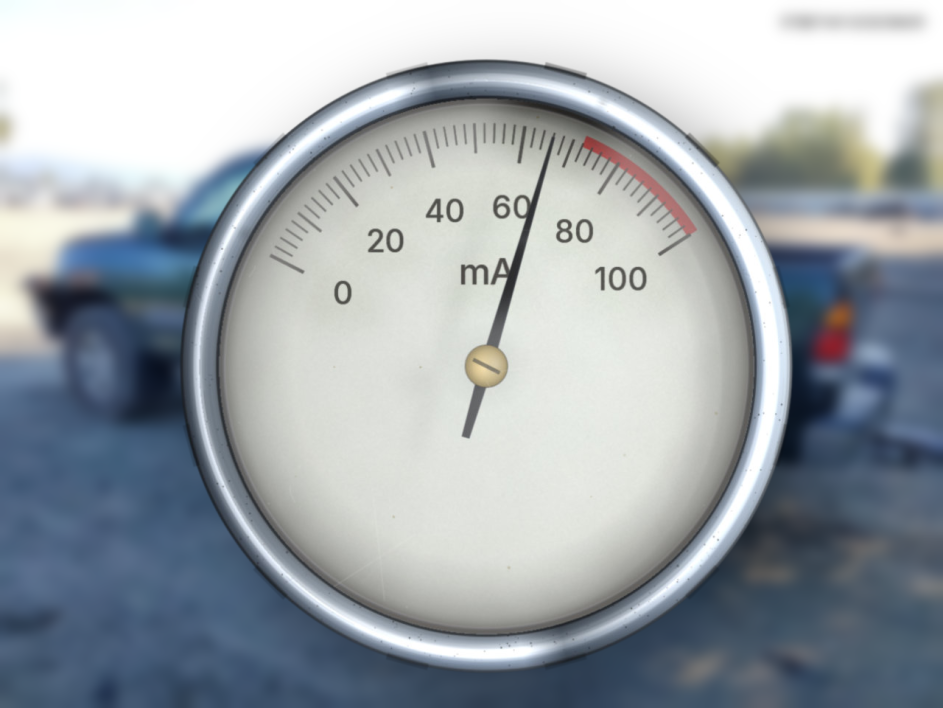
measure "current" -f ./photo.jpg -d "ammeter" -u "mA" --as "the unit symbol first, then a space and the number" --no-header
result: mA 66
